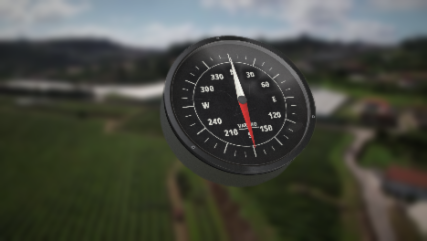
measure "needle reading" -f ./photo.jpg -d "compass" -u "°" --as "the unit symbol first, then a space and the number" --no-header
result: ° 180
